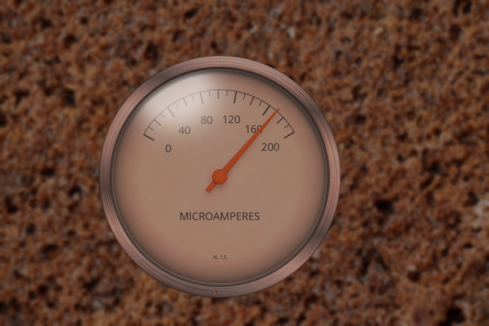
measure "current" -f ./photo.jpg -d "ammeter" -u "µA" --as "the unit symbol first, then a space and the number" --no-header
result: µA 170
